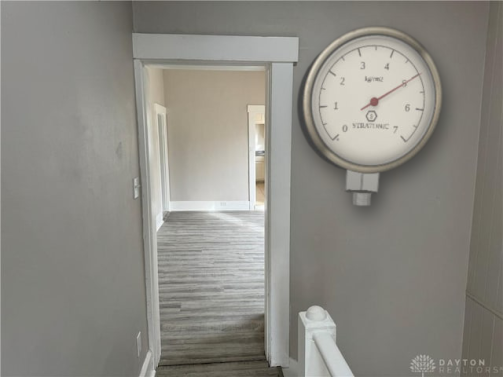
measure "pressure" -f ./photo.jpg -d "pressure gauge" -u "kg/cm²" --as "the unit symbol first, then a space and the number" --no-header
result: kg/cm² 5
